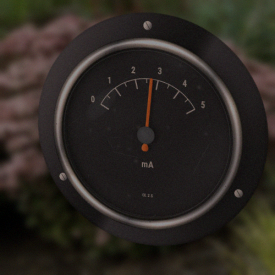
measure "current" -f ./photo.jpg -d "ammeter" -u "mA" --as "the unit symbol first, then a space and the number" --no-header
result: mA 2.75
